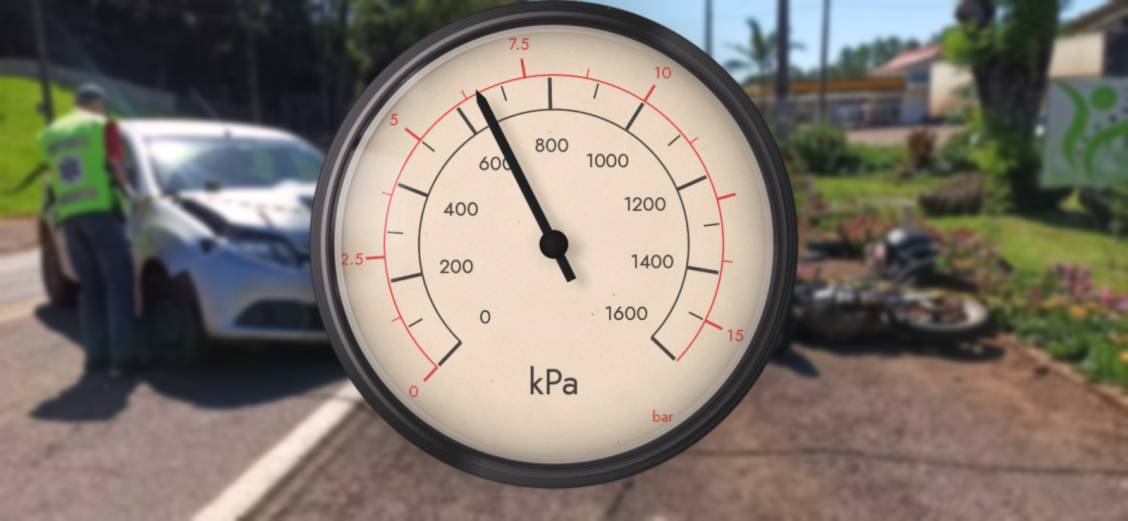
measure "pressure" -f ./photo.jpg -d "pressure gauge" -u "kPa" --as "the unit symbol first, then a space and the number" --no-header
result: kPa 650
